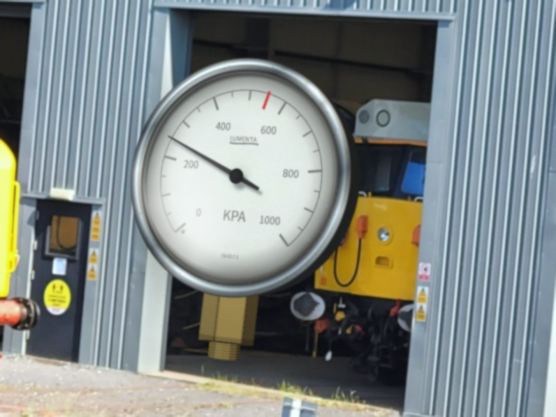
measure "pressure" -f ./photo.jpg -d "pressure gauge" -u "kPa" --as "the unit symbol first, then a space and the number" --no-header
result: kPa 250
